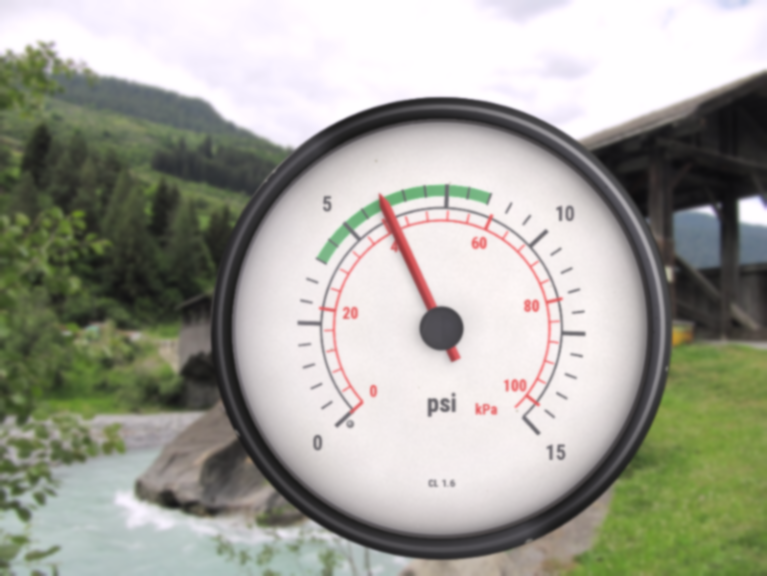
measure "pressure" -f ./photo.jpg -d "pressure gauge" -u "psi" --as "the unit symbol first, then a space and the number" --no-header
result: psi 6
